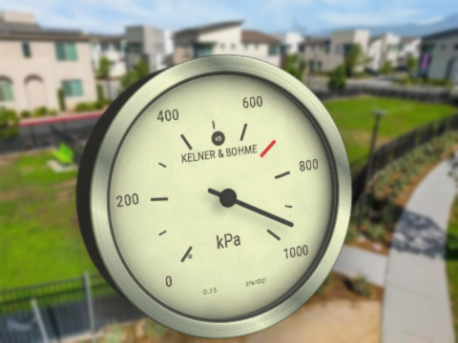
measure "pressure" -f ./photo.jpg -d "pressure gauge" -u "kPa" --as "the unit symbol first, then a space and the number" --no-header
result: kPa 950
